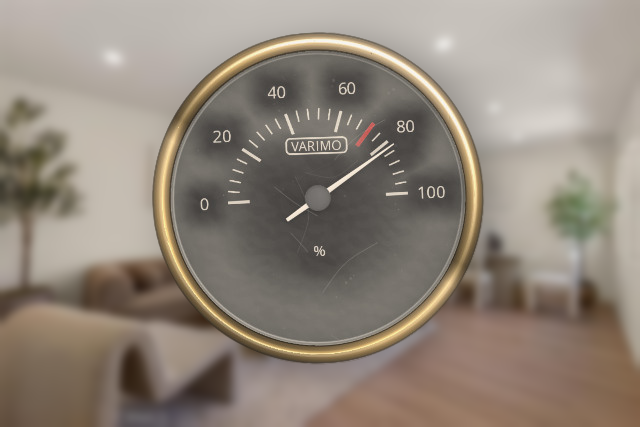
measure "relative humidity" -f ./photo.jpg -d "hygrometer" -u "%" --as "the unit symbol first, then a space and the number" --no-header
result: % 82
